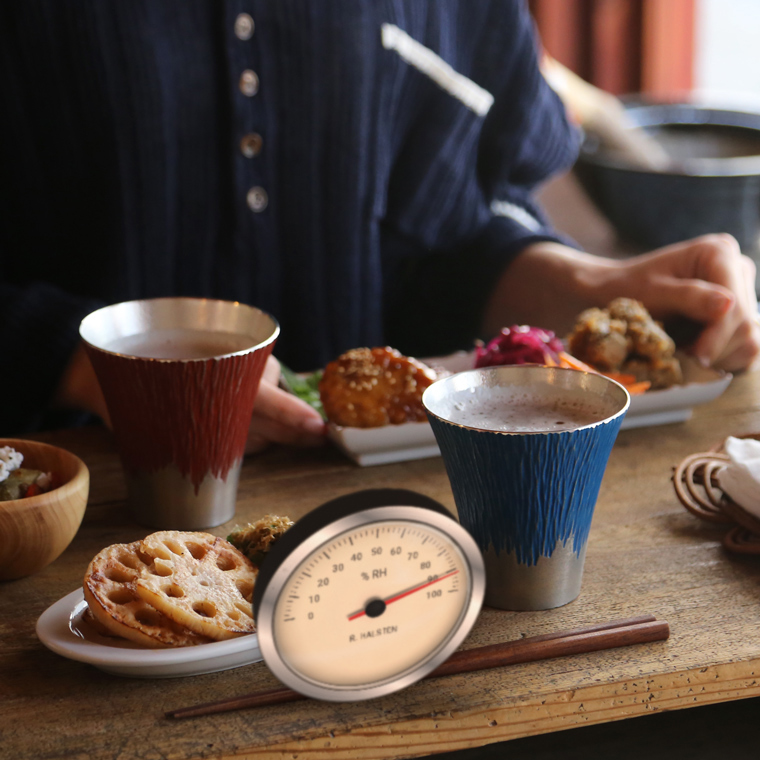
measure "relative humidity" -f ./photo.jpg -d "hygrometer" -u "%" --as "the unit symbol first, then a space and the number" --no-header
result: % 90
